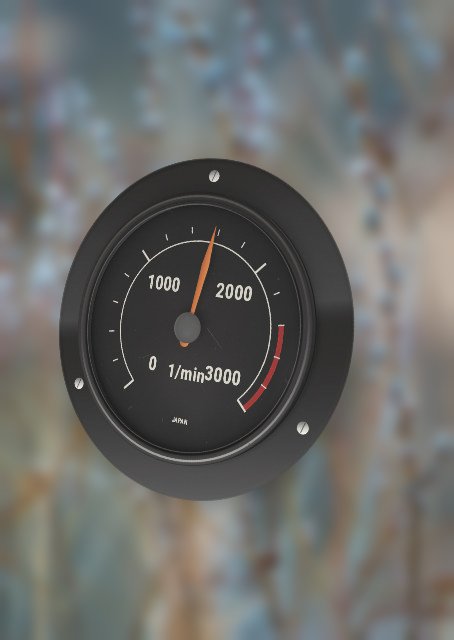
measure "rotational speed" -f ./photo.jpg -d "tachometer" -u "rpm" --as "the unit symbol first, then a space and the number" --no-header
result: rpm 1600
